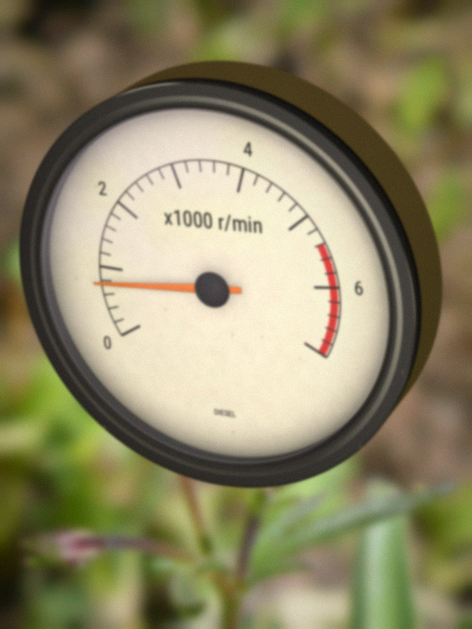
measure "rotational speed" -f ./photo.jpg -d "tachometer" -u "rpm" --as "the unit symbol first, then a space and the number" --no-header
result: rpm 800
